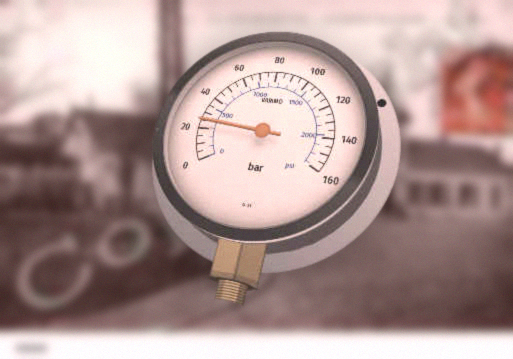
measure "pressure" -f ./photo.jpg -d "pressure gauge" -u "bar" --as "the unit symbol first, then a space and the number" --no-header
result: bar 25
